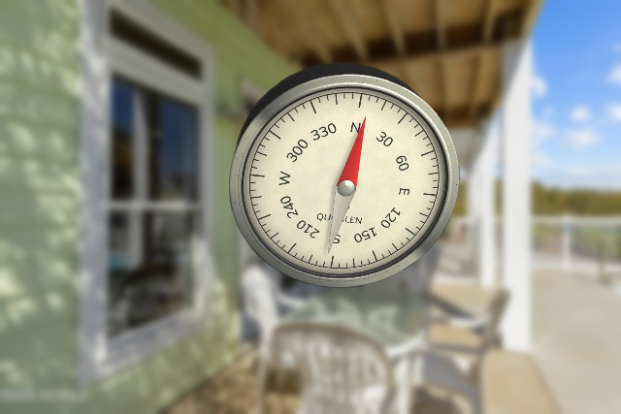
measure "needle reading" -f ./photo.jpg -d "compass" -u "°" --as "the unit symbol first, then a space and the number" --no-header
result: ° 5
